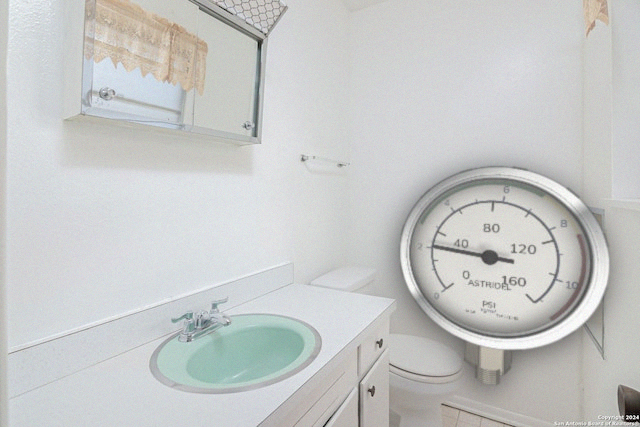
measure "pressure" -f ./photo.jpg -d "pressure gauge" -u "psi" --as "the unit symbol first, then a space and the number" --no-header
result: psi 30
